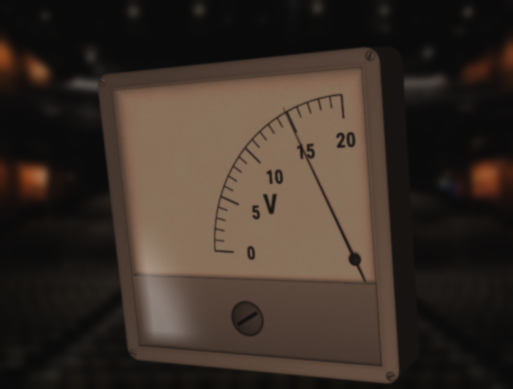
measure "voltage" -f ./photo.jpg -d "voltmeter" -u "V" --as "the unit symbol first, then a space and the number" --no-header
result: V 15
